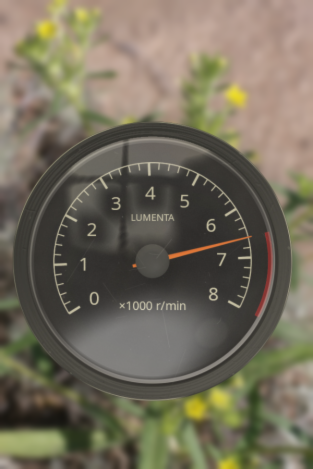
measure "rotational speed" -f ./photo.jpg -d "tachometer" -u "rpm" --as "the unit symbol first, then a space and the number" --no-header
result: rpm 6600
